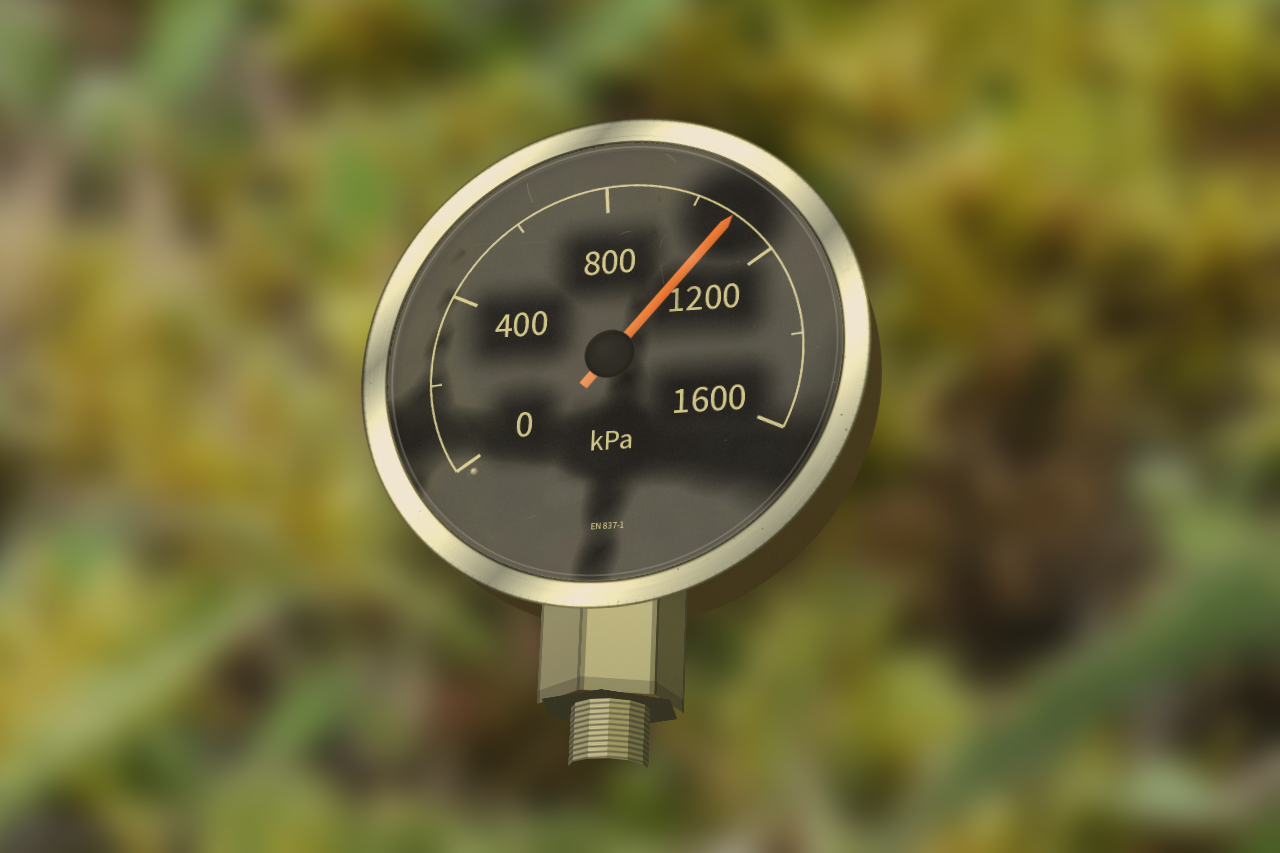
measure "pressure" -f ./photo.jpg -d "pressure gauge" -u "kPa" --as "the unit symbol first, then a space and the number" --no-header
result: kPa 1100
